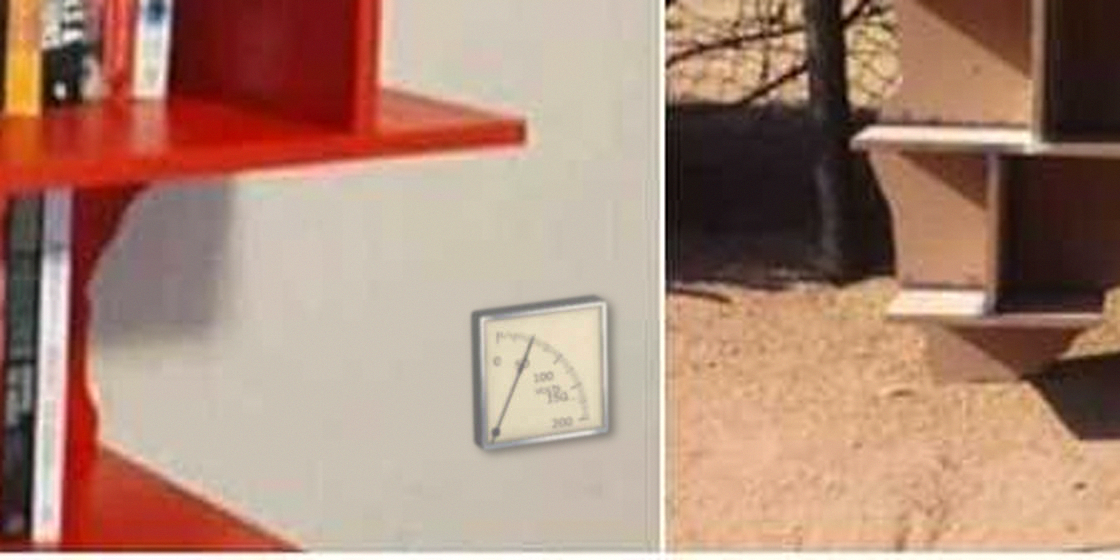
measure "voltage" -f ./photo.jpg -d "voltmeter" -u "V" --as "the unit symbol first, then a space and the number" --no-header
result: V 50
